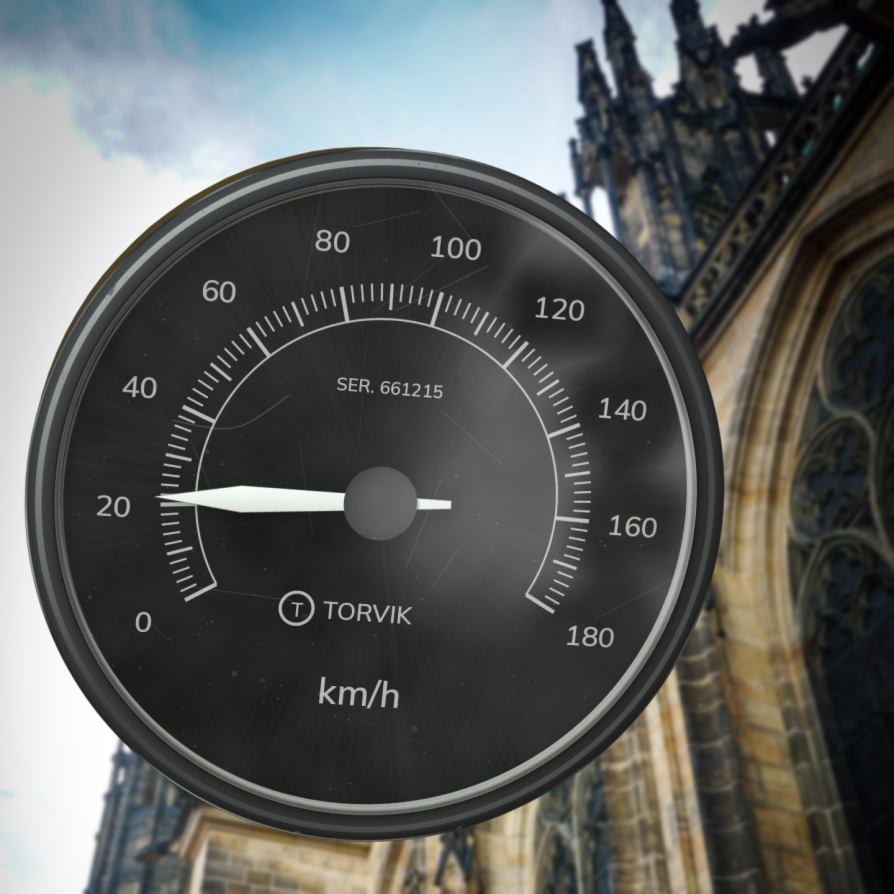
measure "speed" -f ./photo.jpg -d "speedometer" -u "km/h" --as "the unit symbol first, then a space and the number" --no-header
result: km/h 22
